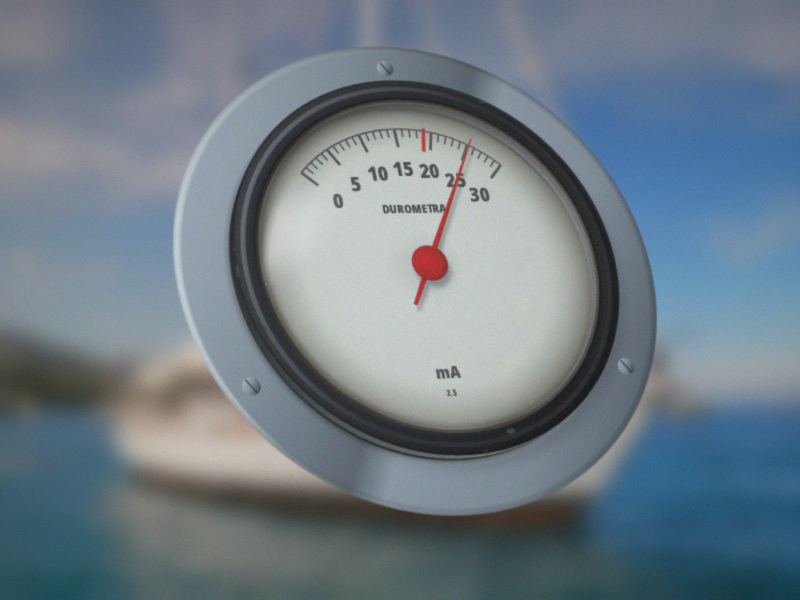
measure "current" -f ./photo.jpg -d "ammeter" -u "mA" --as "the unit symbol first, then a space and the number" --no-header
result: mA 25
